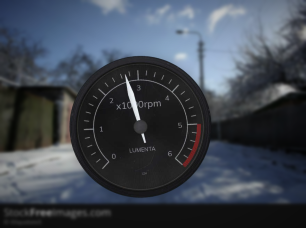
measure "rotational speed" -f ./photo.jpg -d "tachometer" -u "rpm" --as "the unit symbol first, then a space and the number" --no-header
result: rpm 2700
